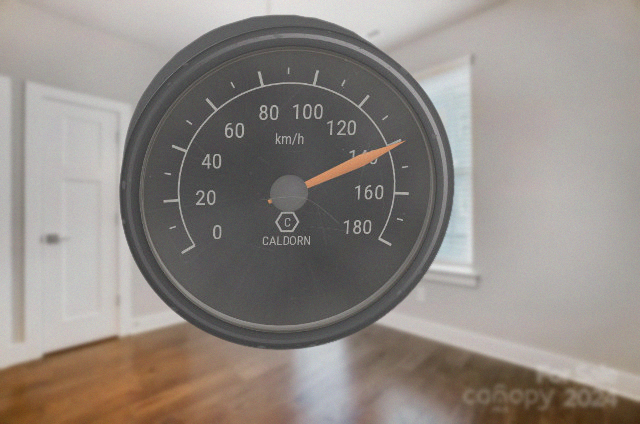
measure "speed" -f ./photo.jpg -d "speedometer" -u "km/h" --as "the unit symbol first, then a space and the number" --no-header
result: km/h 140
